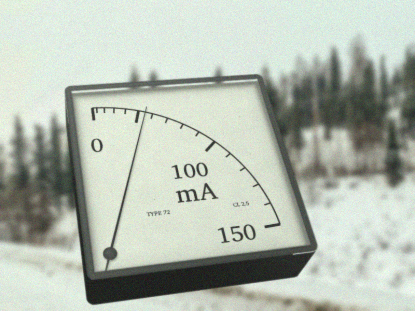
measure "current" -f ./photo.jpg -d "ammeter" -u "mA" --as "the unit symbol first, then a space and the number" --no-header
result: mA 55
